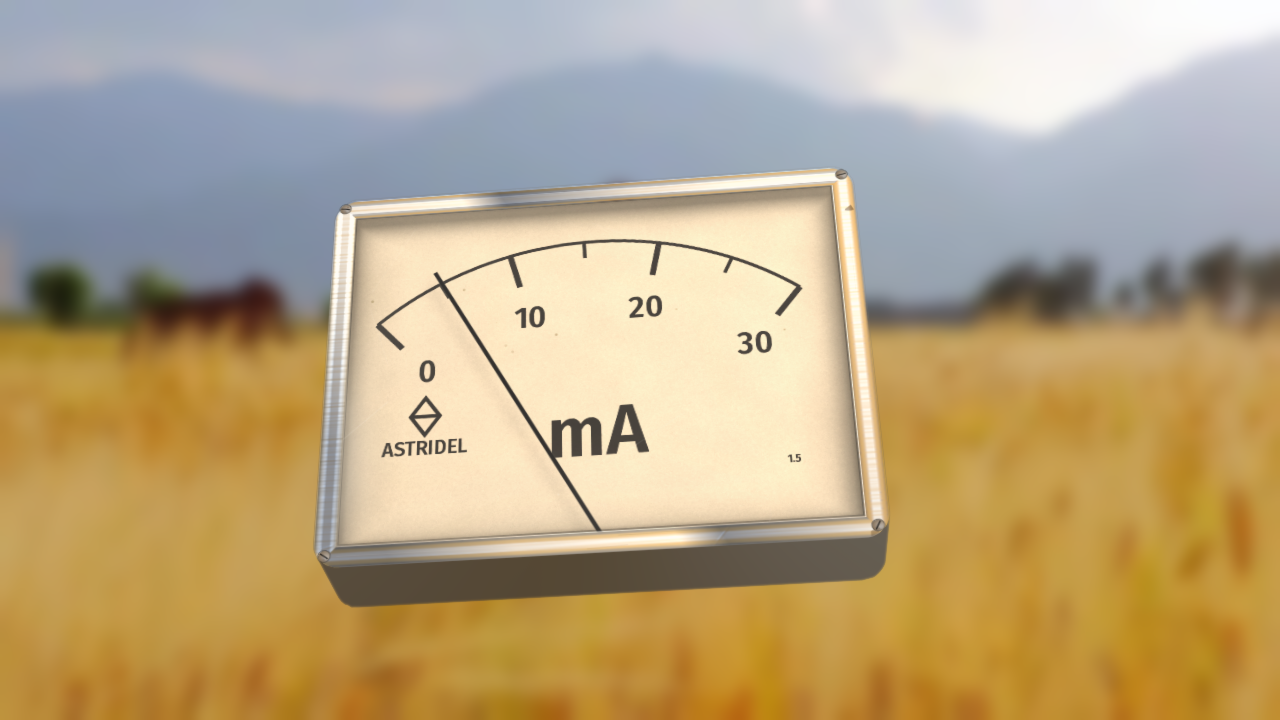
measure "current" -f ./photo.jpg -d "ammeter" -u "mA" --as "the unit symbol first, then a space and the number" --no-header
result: mA 5
